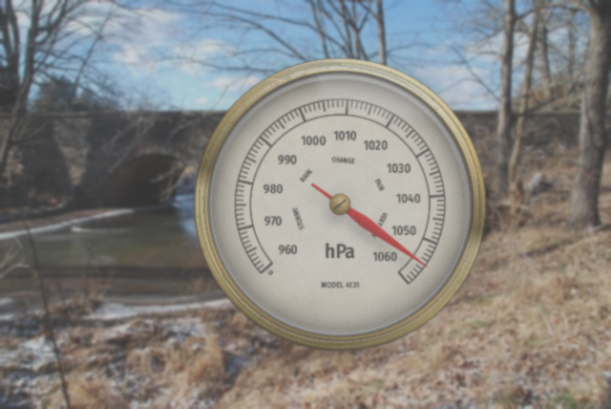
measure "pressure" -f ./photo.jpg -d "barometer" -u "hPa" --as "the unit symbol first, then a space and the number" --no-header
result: hPa 1055
